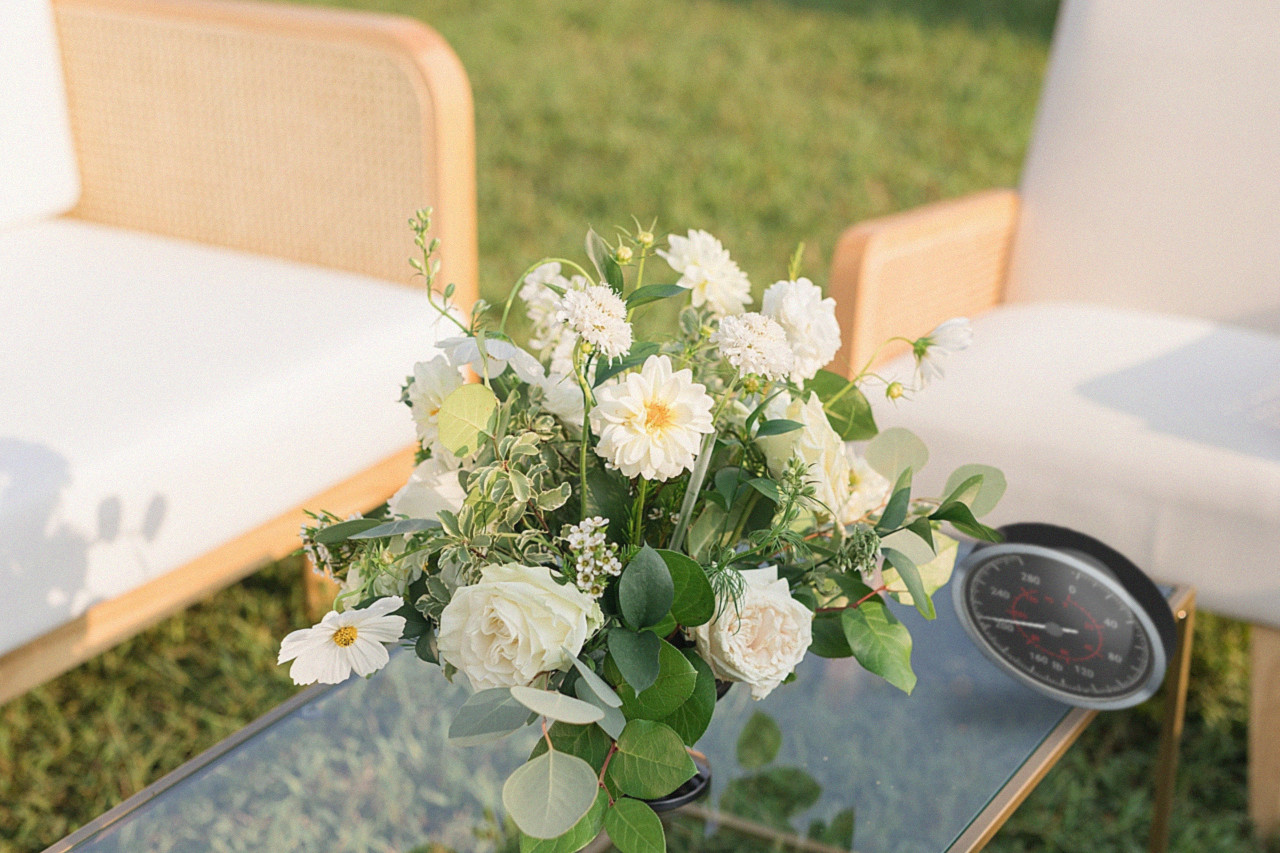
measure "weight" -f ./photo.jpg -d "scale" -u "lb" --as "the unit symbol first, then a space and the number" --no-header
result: lb 210
